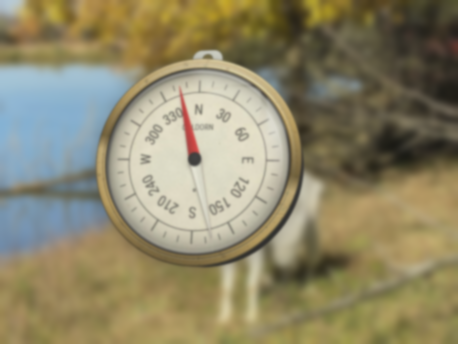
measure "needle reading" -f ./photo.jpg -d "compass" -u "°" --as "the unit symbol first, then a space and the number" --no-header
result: ° 345
